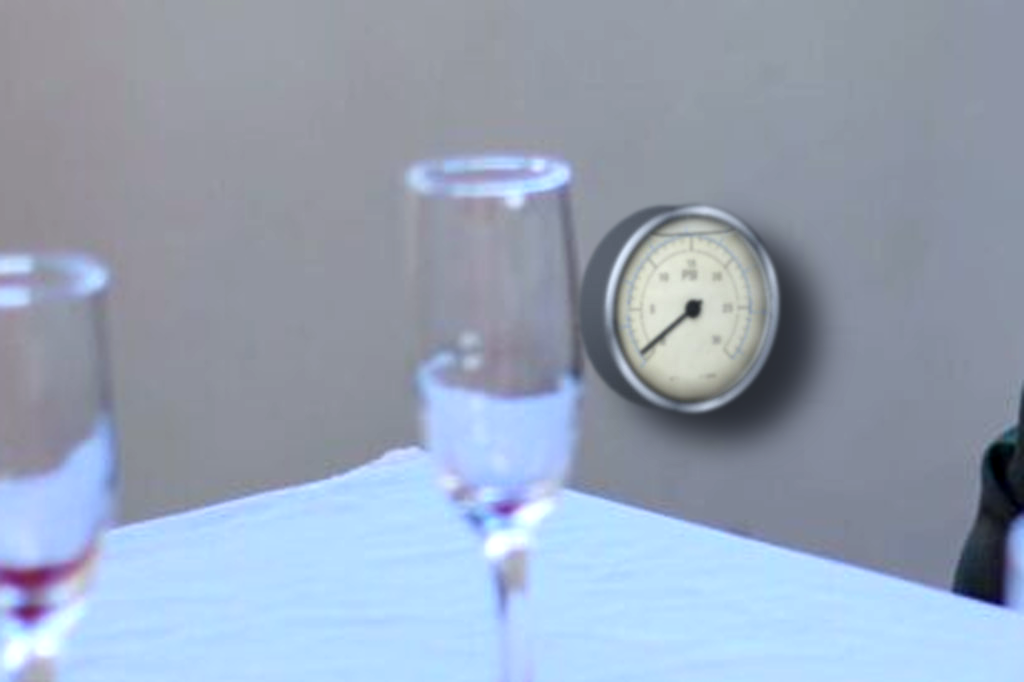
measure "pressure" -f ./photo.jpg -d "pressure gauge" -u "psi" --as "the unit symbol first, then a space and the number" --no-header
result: psi 1
